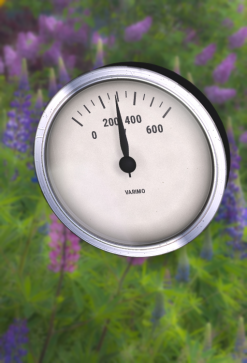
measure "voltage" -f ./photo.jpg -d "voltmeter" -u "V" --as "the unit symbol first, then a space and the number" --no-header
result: V 300
